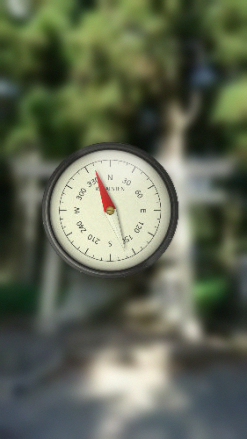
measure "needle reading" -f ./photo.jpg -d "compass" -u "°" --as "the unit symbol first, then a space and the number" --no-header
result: ° 340
